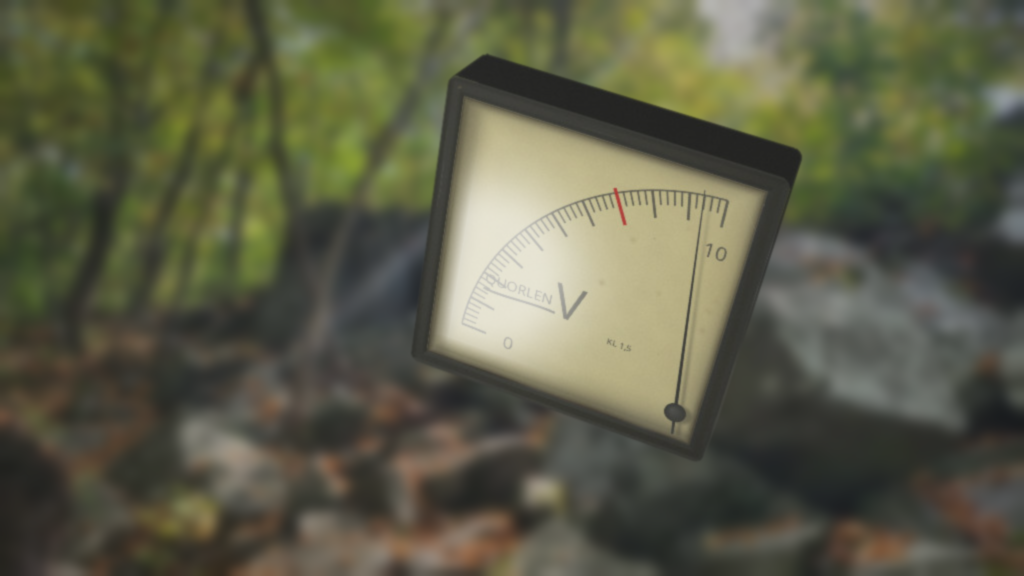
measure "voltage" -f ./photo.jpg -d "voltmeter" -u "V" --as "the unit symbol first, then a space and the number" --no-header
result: V 9.4
